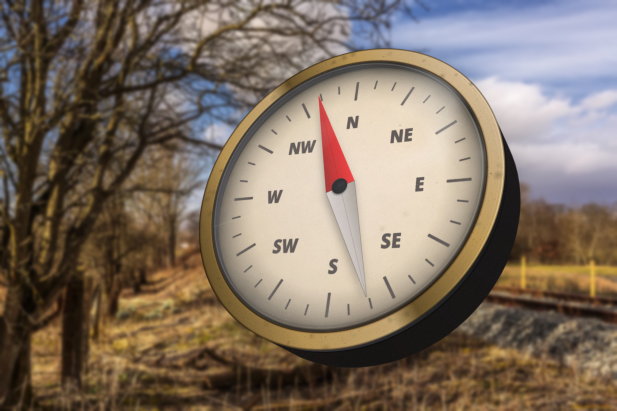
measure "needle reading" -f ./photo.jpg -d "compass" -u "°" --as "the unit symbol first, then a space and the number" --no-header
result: ° 340
